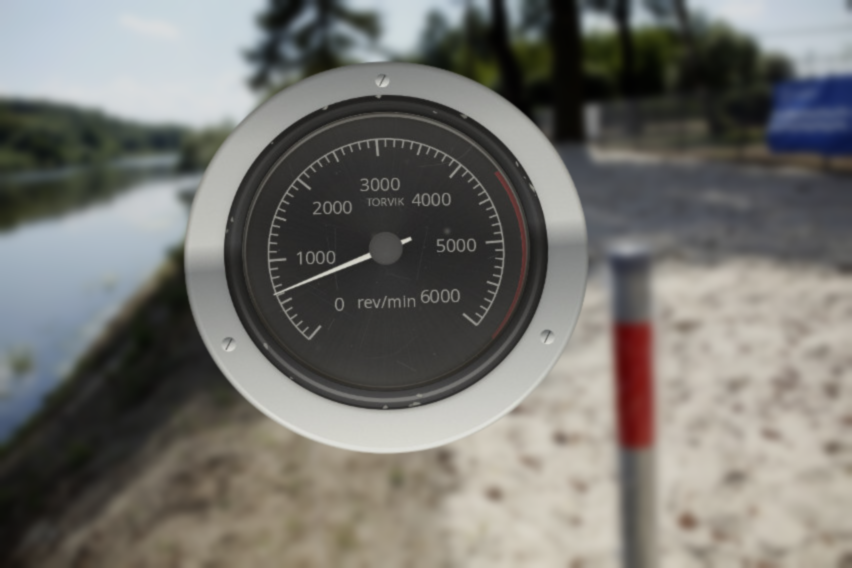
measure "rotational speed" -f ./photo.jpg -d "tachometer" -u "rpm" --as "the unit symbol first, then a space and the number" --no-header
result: rpm 600
